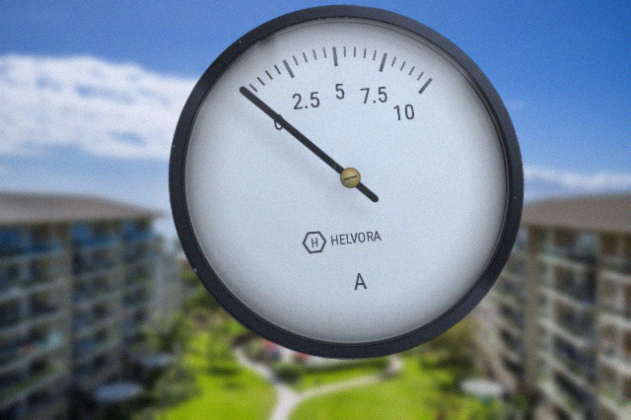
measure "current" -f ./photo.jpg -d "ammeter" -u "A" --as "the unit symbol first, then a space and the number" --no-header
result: A 0
